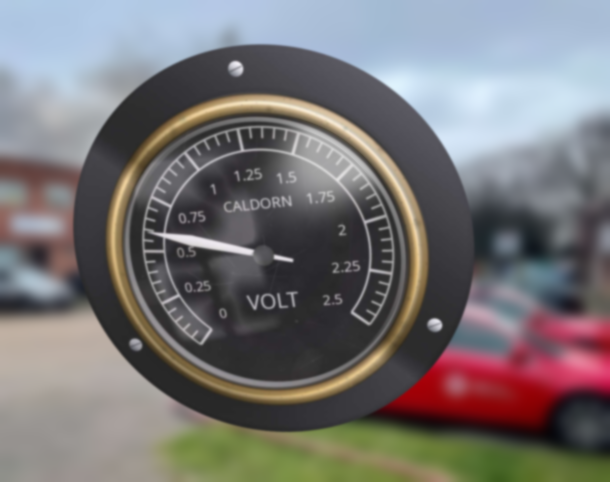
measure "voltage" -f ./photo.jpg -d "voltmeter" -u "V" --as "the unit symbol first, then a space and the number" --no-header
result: V 0.6
